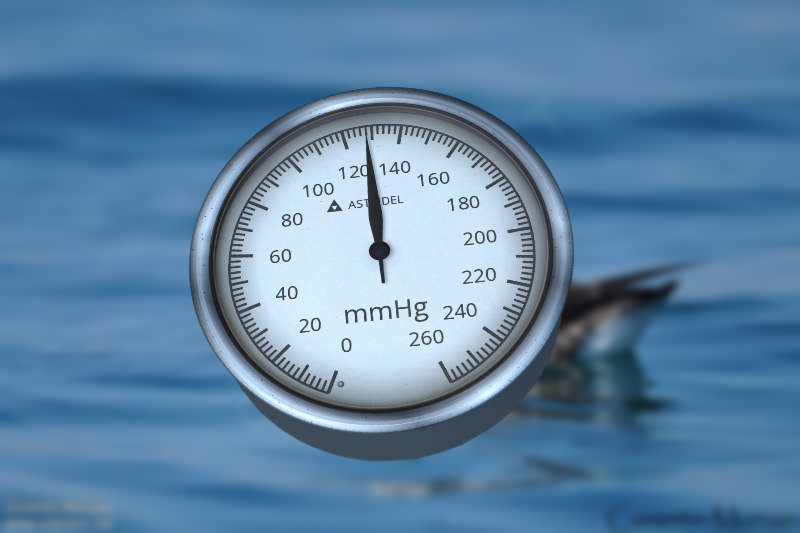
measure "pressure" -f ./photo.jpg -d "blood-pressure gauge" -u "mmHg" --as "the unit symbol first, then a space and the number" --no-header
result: mmHg 128
